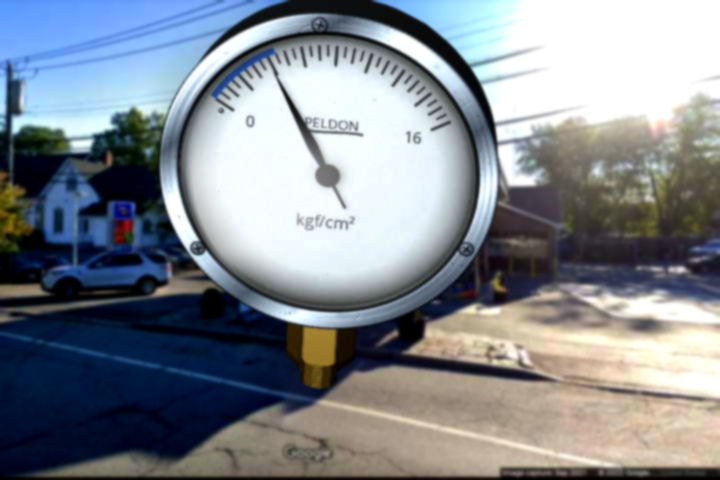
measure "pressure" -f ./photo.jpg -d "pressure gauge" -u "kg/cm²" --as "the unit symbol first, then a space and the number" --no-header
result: kg/cm² 4
